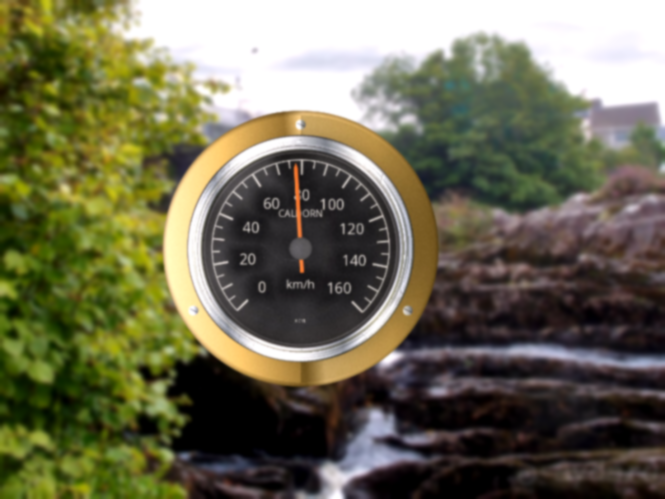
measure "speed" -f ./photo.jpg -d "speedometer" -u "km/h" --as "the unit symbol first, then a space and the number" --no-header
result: km/h 77.5
